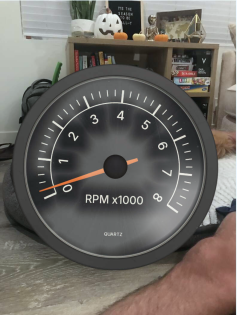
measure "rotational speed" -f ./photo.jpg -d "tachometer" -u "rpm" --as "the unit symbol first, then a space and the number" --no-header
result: rpm 200
